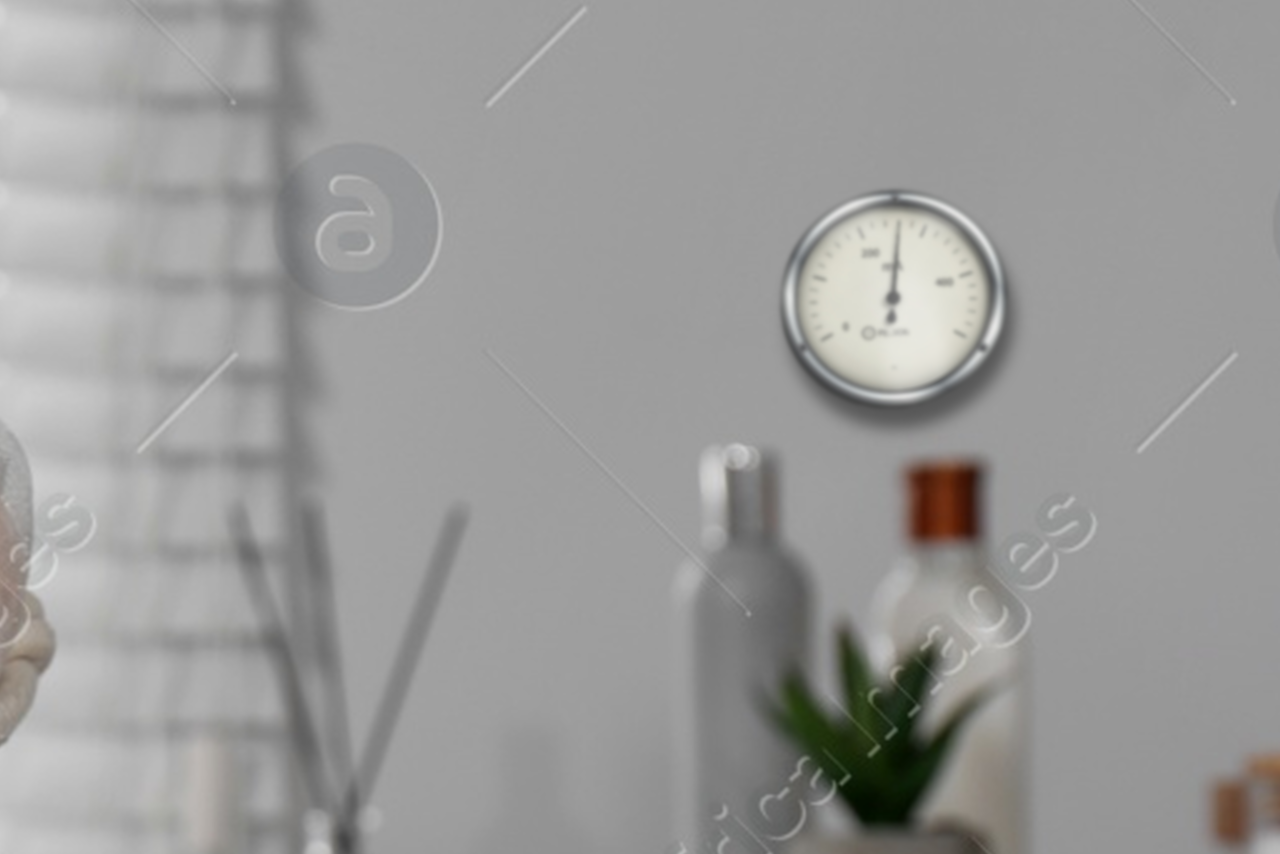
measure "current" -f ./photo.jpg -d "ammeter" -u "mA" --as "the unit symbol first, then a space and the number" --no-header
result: mA 260
